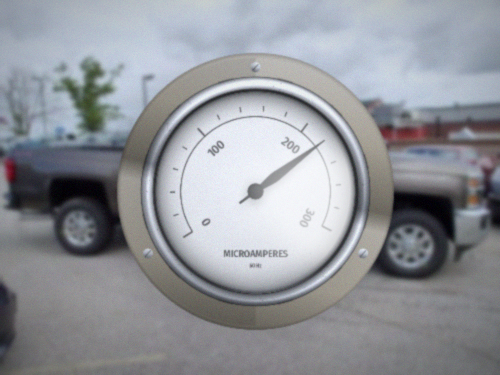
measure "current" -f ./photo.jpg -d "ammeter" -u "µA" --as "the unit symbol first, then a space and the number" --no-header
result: µA 220
